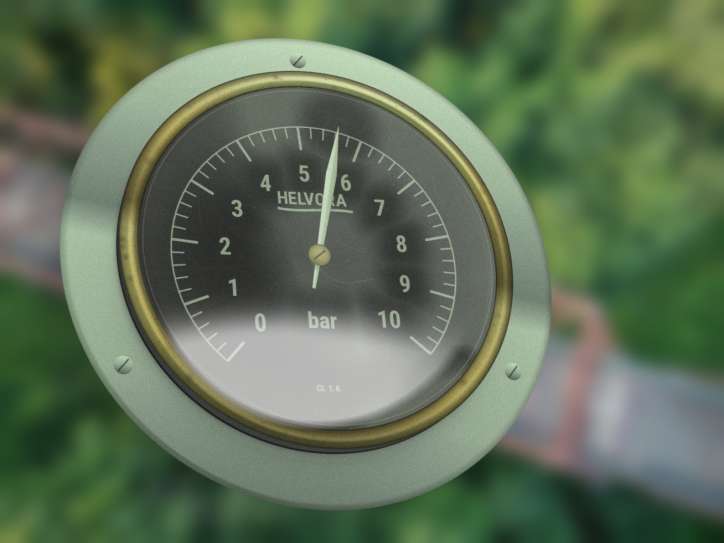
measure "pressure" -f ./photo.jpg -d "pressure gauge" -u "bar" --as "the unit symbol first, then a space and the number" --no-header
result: bar 5.6
